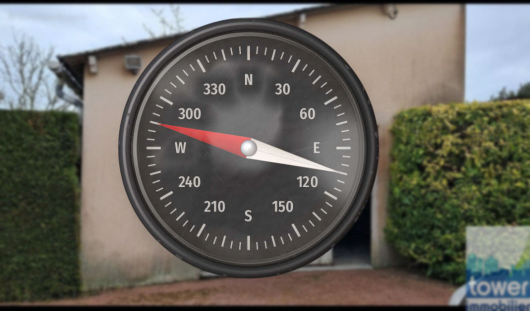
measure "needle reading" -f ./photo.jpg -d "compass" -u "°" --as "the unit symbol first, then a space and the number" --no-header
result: ° 285
